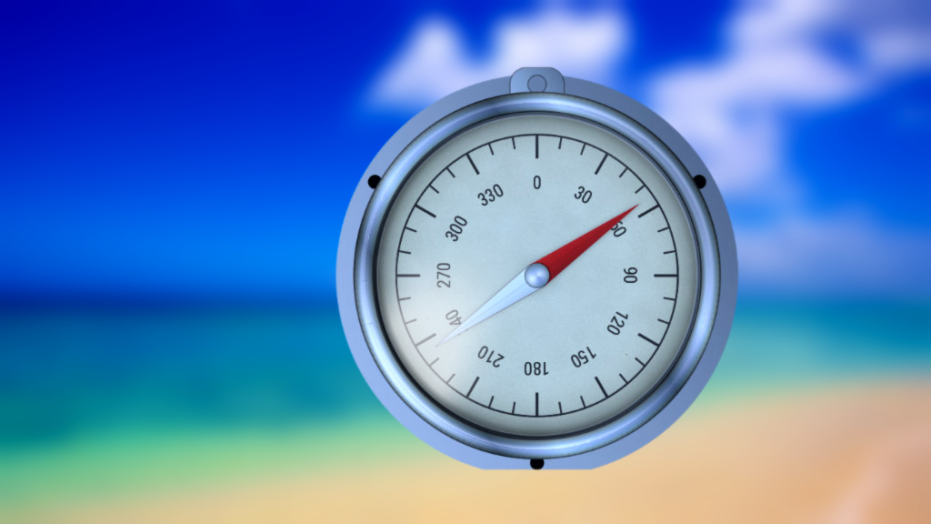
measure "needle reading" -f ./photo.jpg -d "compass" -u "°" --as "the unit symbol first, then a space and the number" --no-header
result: ° 55
